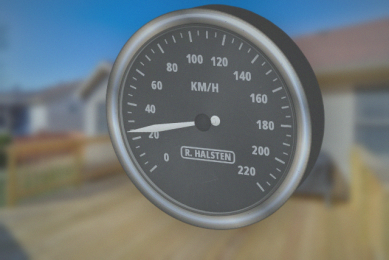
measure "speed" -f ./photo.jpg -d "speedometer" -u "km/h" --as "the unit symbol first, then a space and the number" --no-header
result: km/h 25
